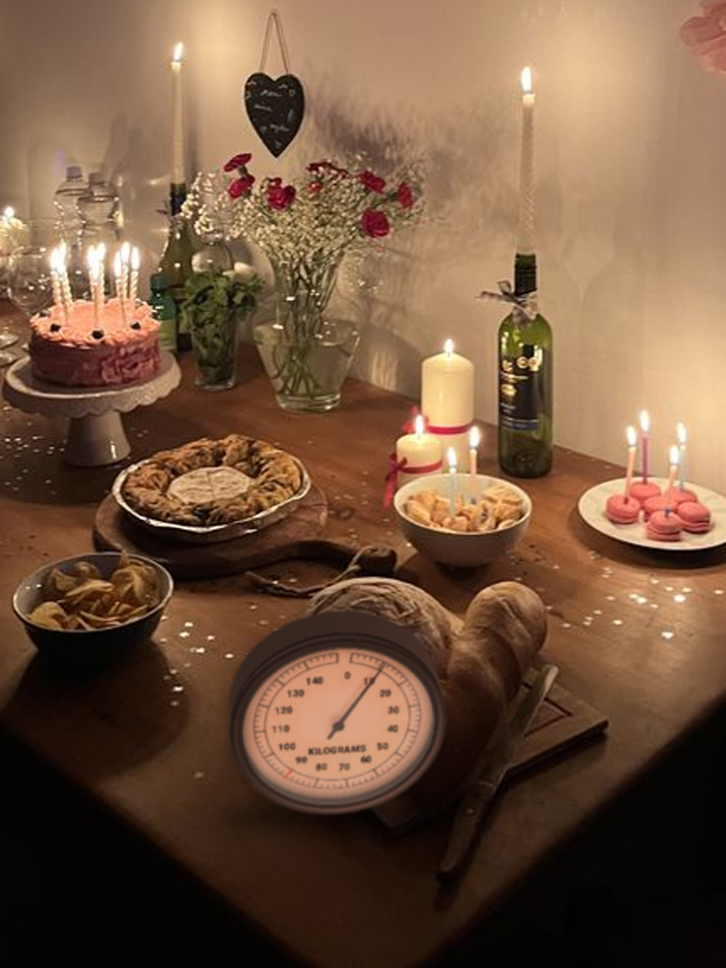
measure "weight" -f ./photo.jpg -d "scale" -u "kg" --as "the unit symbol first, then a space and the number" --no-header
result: kg 10
